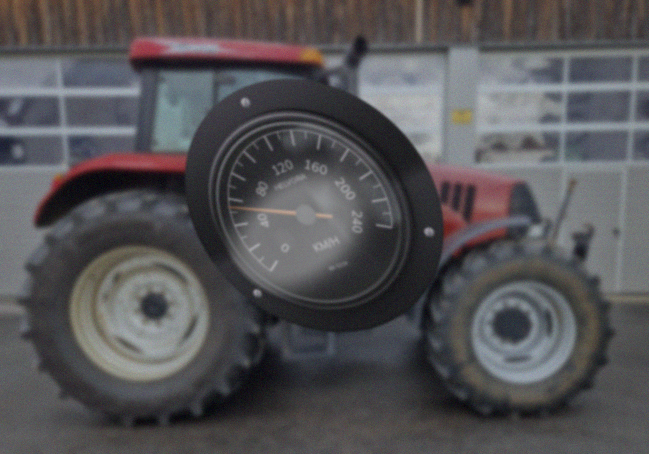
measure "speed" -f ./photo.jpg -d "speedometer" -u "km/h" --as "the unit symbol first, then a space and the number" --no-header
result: km/h 55
